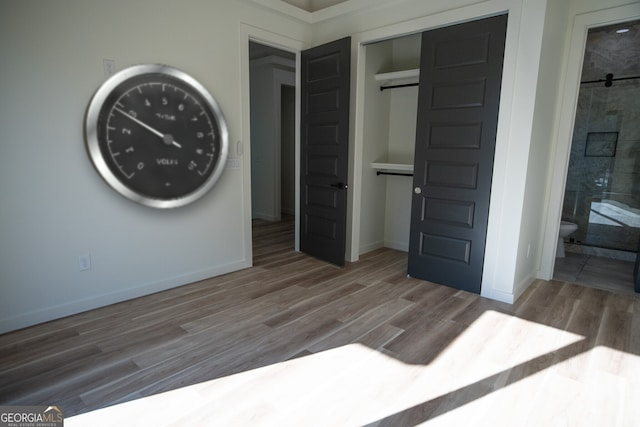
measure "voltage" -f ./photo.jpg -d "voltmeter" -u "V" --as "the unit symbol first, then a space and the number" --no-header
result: V 2.75
